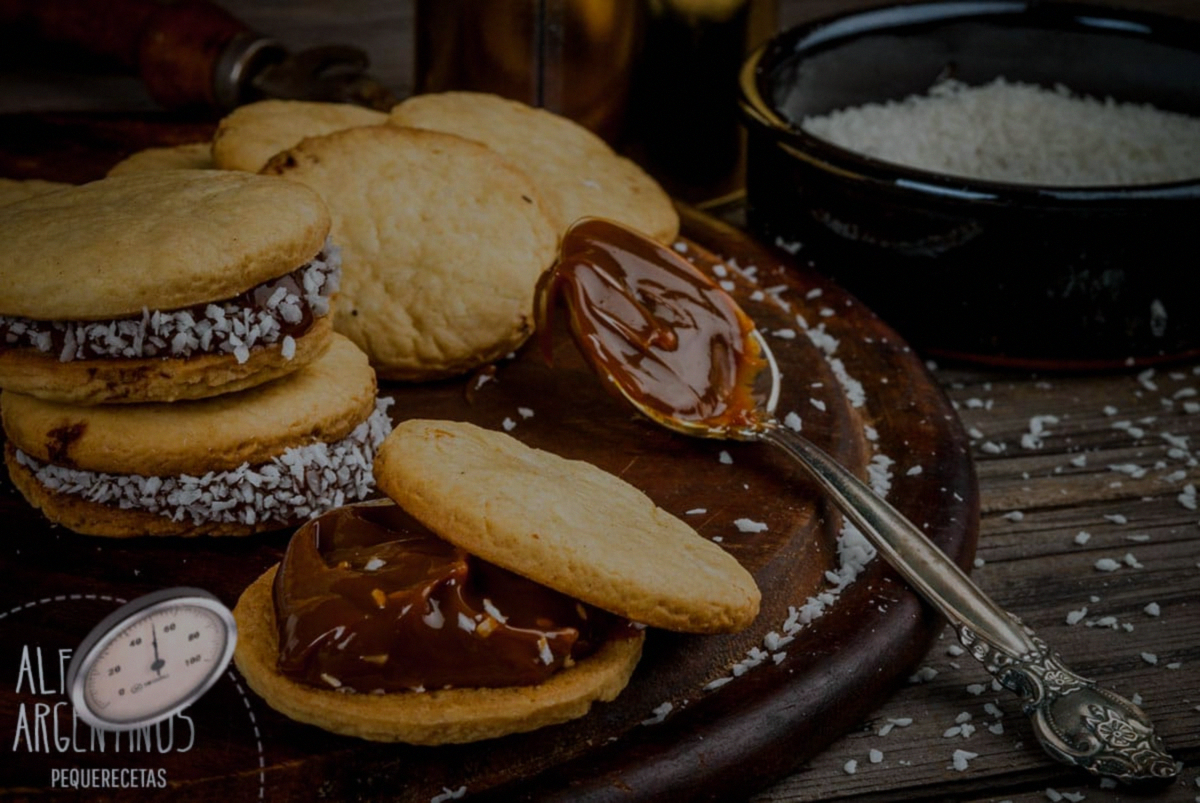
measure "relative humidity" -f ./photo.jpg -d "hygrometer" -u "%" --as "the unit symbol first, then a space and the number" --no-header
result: % 50
